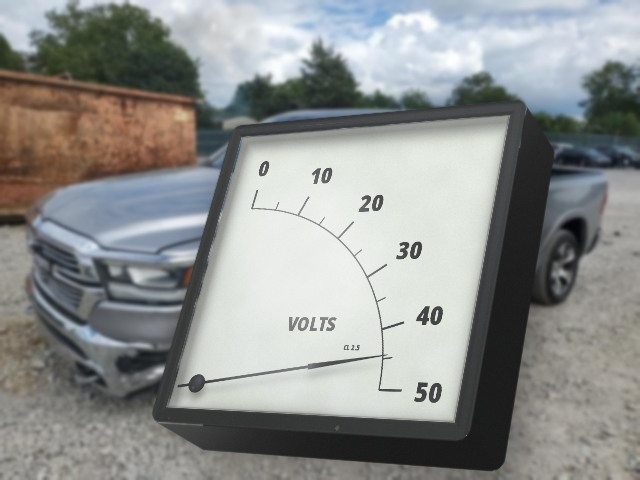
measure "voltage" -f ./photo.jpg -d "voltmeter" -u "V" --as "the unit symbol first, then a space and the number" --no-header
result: V 45
